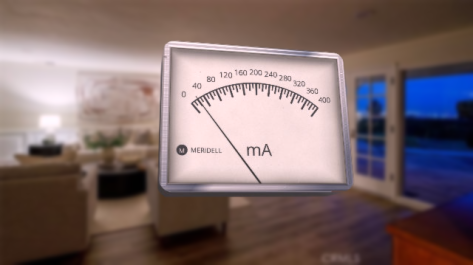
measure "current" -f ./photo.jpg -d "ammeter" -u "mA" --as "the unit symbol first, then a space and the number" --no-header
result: mA 20
